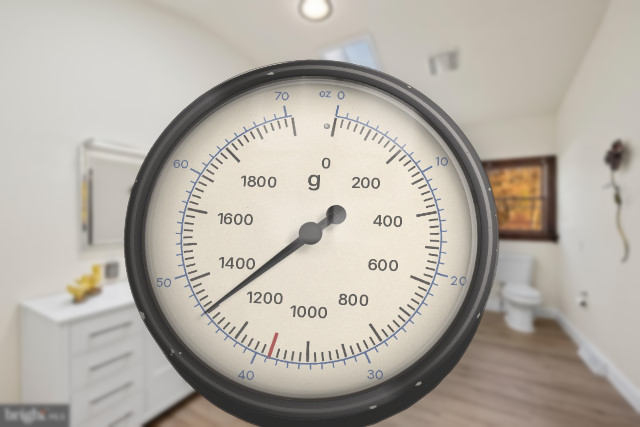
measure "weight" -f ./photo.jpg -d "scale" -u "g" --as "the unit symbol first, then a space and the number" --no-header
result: g 1300
